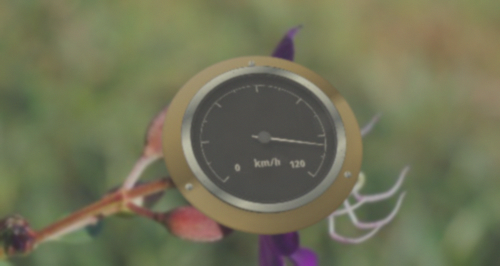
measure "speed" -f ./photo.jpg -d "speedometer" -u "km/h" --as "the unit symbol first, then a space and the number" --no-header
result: km/h 105
